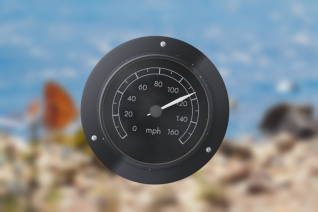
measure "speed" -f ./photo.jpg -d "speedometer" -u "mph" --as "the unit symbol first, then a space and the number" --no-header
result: mph 115
